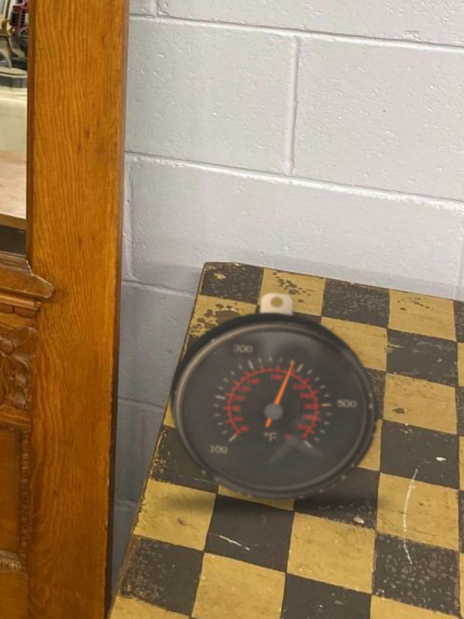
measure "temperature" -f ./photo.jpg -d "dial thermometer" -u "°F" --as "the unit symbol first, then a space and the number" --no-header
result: °F 380
